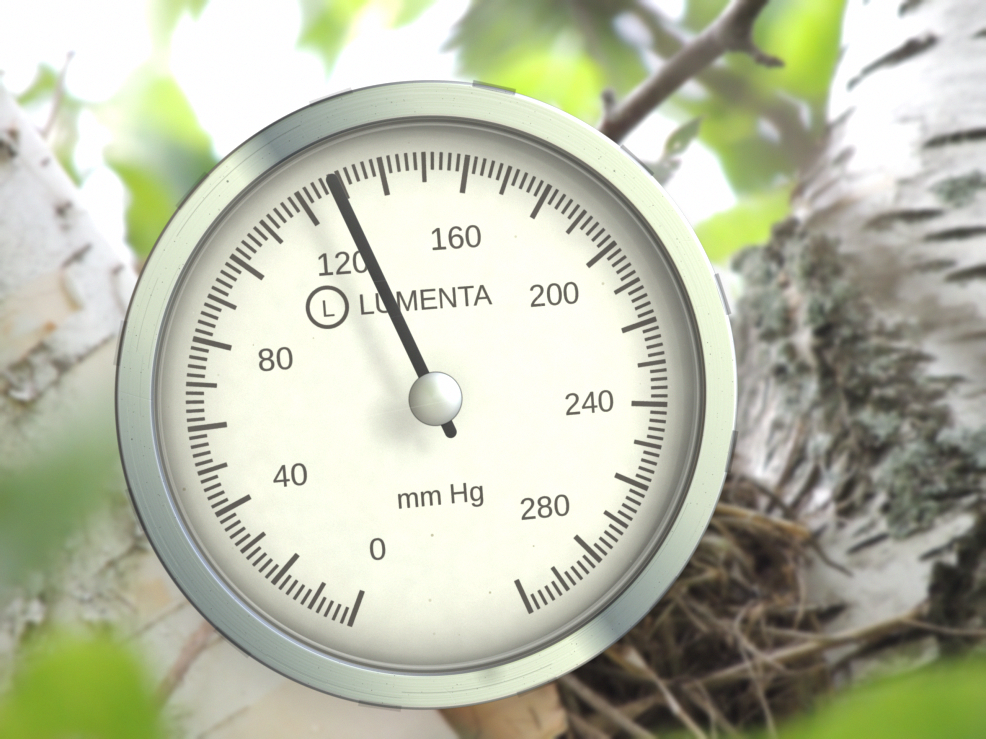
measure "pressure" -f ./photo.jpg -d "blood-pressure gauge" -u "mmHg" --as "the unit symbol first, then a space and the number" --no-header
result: mmHg 128
